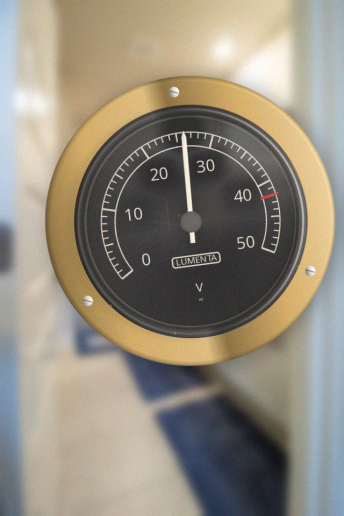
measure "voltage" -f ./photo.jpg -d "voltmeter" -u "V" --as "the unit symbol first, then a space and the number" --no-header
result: V 26
